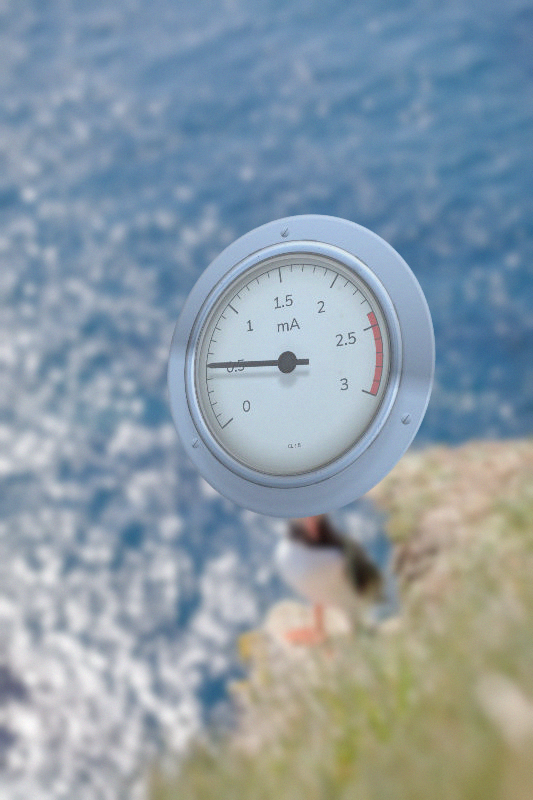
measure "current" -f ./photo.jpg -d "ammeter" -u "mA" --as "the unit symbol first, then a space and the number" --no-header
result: mA 0.5
